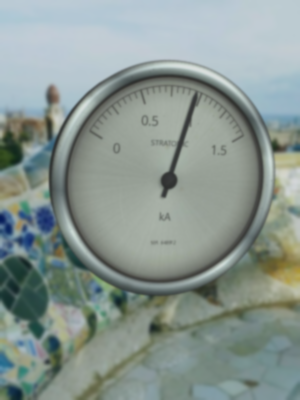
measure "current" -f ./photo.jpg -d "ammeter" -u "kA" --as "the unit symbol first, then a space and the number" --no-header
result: kA 0.95
